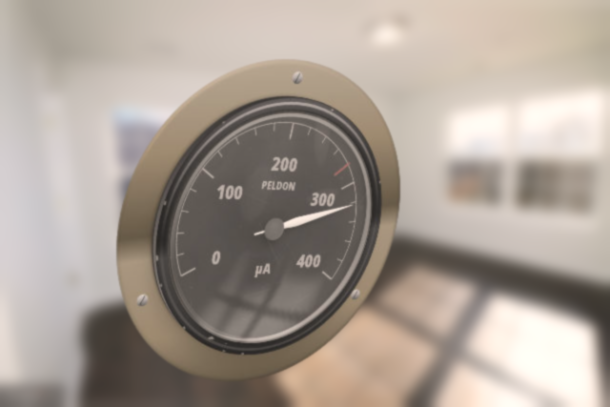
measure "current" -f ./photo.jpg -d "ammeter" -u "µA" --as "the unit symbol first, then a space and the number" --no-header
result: µA 320
